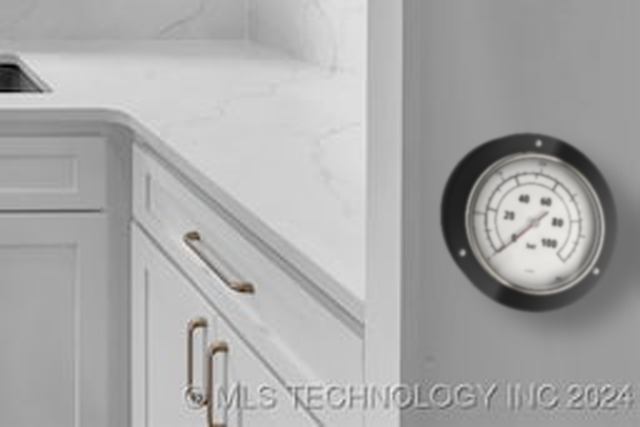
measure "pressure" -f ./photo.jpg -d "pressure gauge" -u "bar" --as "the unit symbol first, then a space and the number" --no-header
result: bar 0
